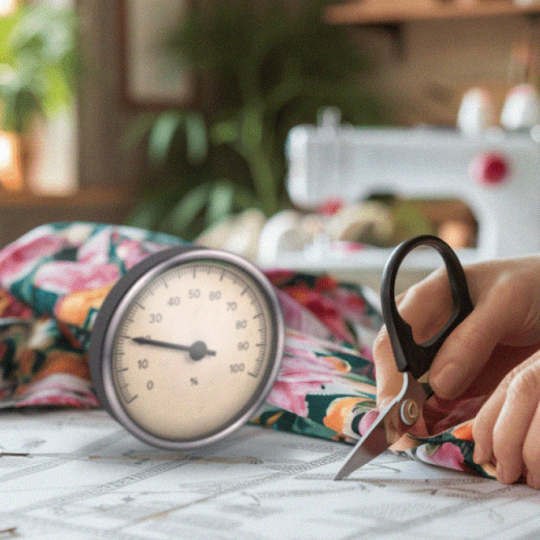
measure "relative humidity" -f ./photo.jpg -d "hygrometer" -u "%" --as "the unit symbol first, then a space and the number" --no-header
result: % 20
